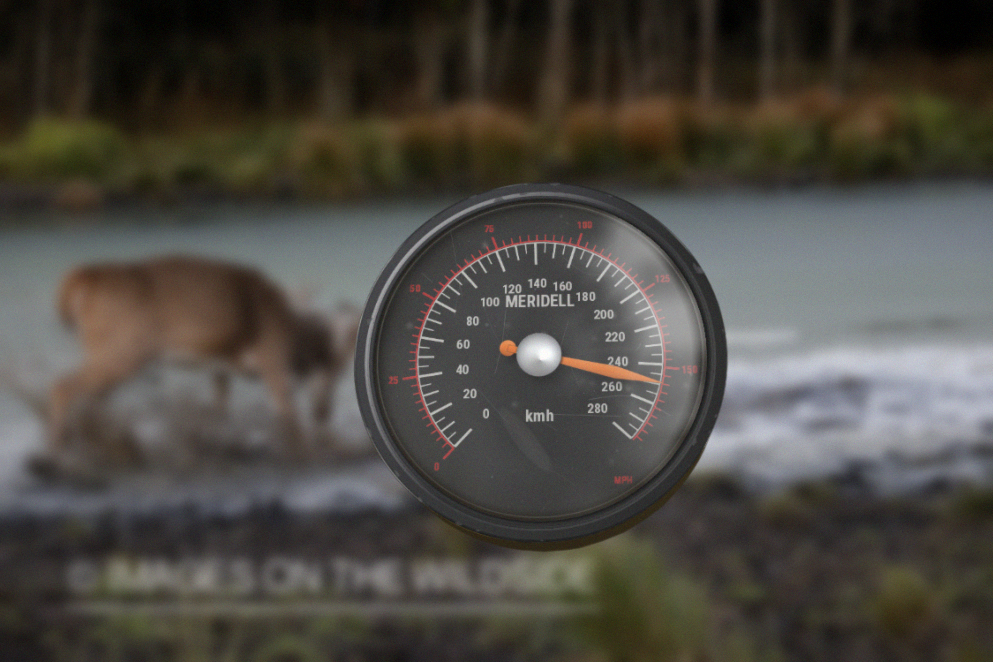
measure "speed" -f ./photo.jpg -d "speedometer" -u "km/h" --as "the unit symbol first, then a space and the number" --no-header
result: km/h 250
